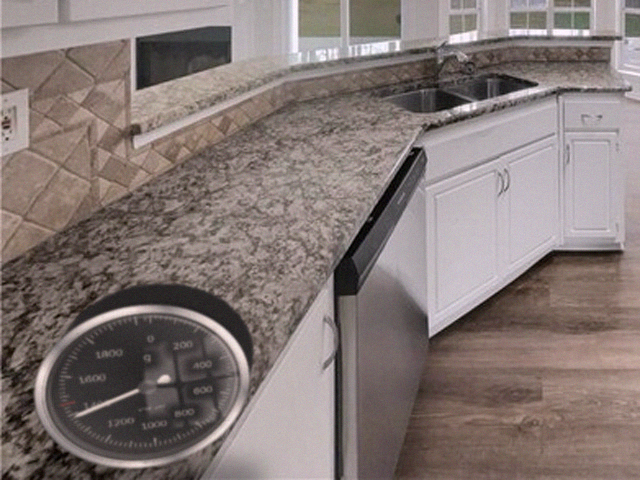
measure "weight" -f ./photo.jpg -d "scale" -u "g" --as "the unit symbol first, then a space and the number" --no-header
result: g 1400
